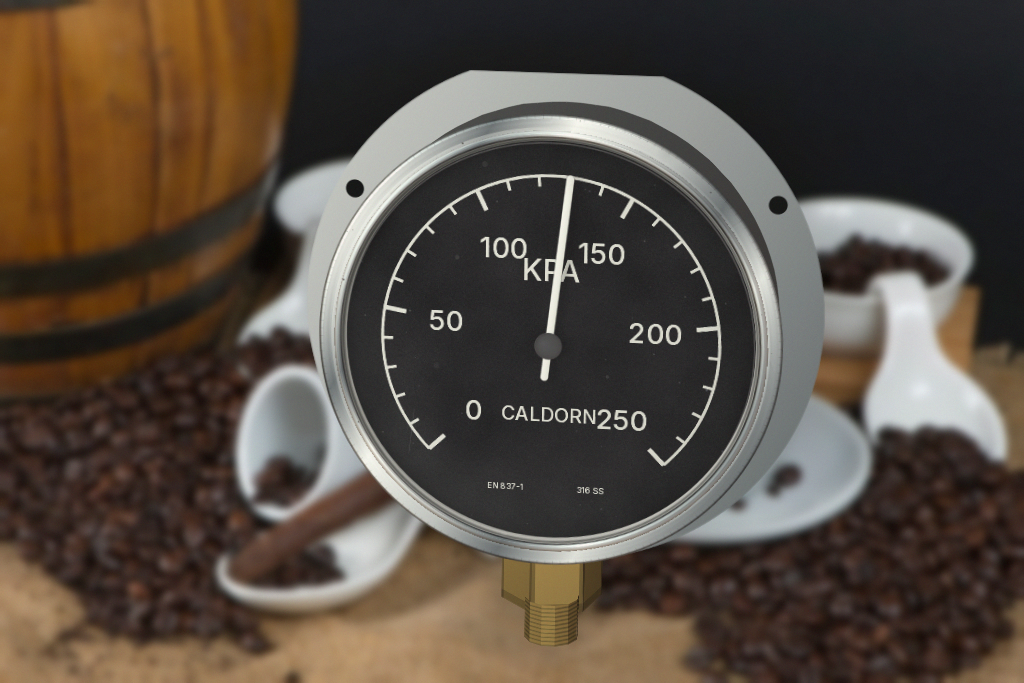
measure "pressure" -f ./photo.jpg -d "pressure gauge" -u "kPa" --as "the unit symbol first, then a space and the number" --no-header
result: kPa 130
